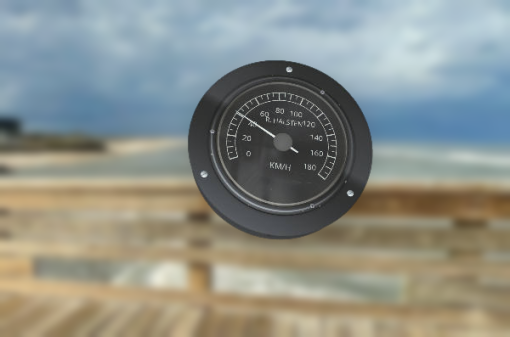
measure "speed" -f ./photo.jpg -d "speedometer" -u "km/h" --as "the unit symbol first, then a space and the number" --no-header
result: km/h 40
